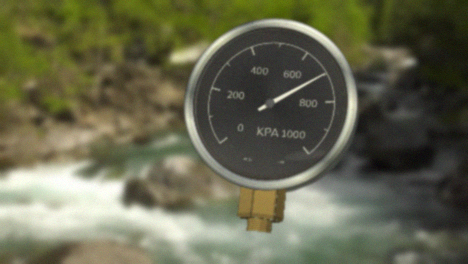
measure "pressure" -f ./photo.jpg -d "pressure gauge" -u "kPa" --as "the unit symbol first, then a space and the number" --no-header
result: kPa 700
